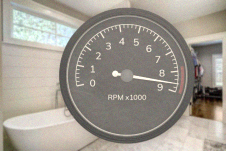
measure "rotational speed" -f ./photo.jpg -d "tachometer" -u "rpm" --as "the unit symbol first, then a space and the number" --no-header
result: rpm 8600
